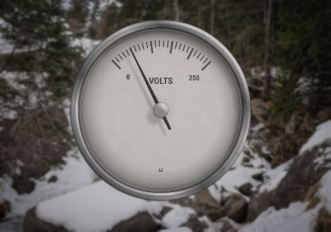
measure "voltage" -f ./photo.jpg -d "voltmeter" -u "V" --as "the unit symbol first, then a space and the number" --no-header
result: V 50
